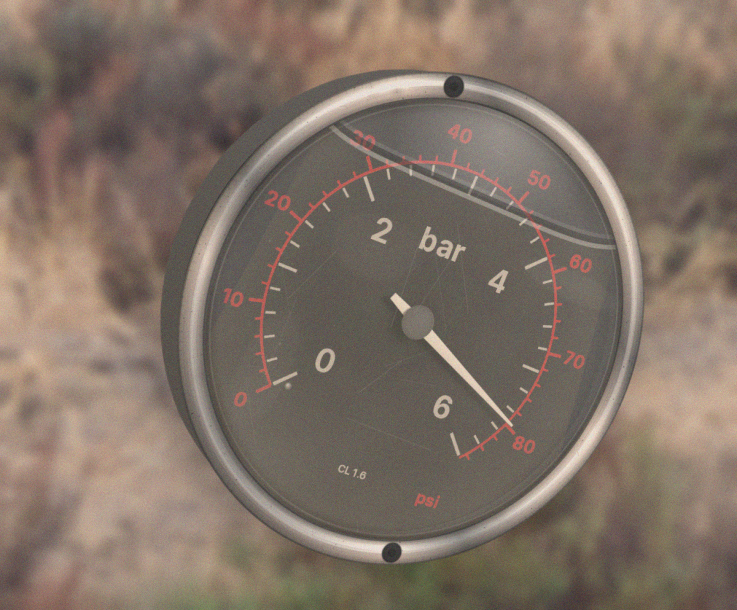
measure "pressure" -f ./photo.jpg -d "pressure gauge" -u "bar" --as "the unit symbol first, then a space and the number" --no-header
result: bar 5.5
